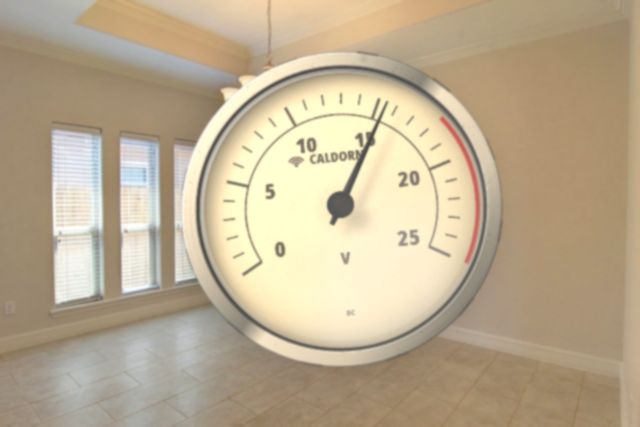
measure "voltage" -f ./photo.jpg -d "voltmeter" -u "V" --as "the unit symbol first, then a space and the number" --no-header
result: V 15.5
